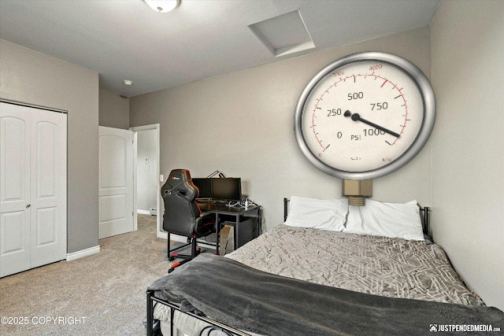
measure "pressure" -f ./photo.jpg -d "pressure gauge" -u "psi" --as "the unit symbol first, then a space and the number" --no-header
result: psi 950
